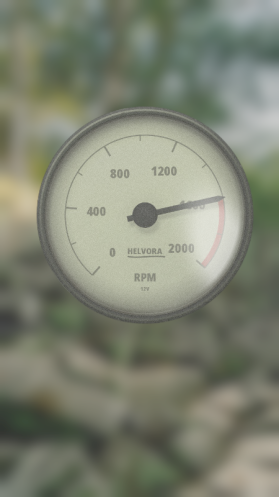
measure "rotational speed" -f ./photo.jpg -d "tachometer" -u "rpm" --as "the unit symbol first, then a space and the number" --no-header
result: rpm 1600
